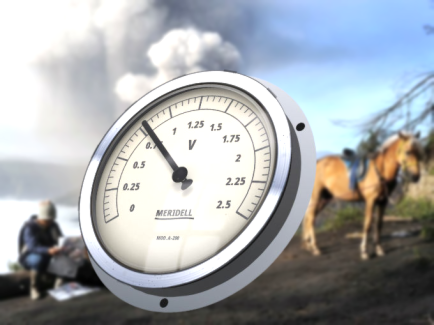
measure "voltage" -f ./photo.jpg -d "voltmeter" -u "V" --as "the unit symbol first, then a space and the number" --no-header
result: V 0.8
